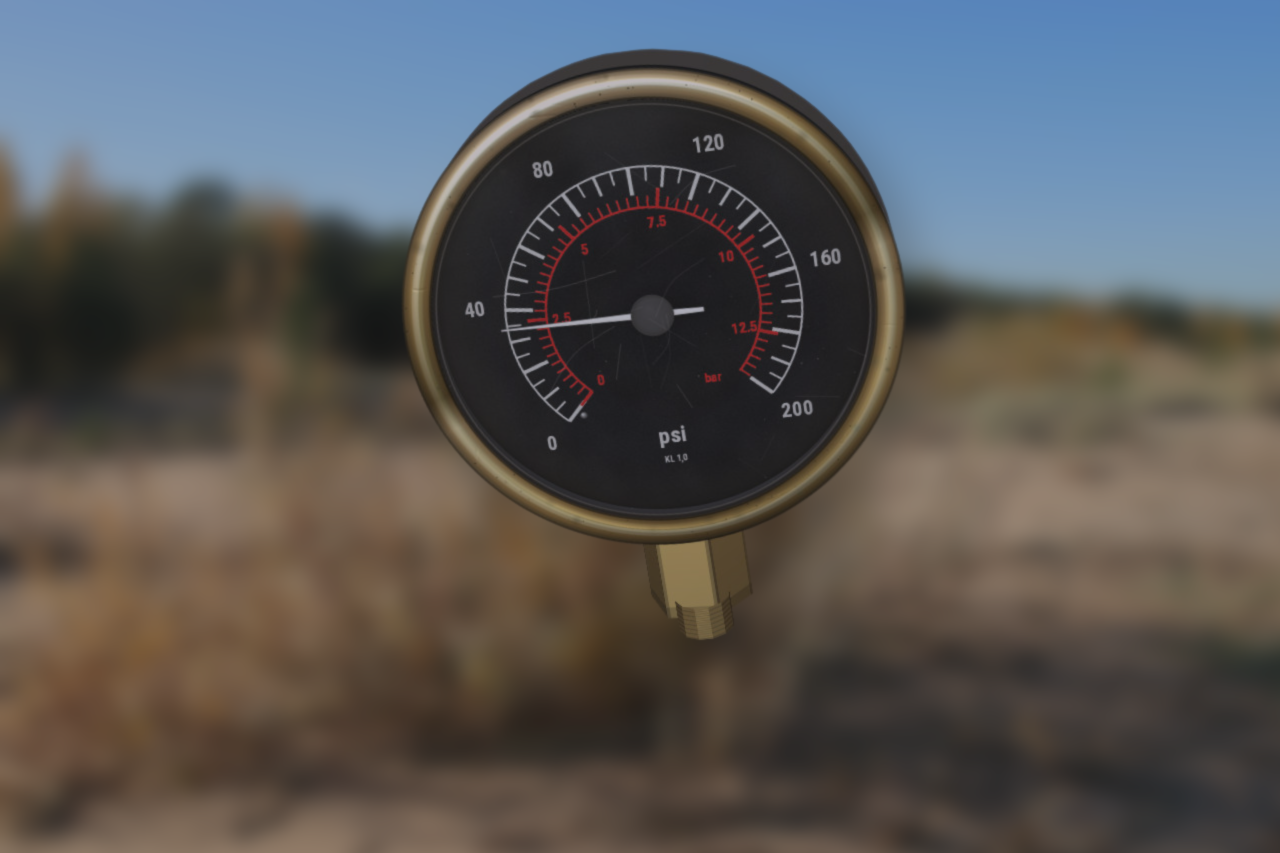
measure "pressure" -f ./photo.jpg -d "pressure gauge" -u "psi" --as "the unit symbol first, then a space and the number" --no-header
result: psi 35
